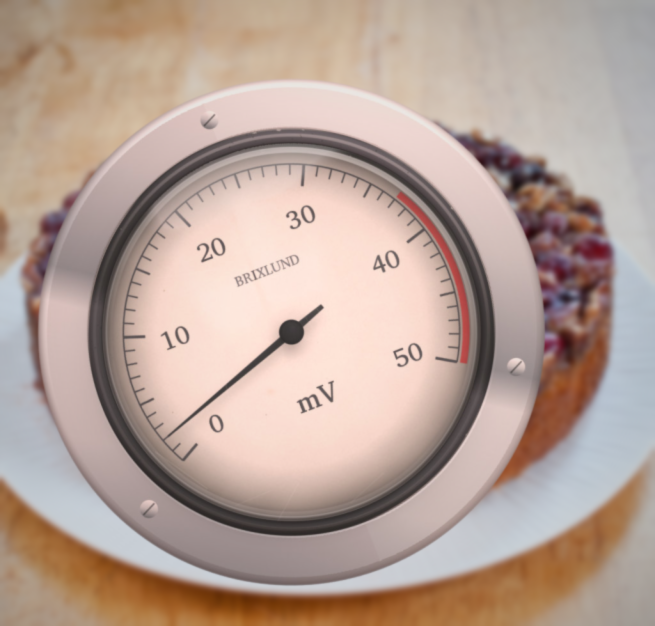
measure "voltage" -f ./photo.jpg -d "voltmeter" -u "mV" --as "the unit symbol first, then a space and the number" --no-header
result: mV 2
